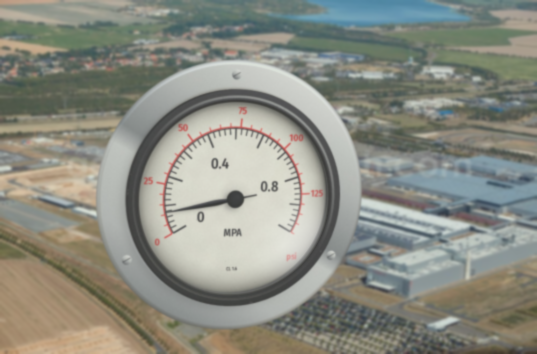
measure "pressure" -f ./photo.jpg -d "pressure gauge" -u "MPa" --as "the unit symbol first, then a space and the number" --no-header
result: MPa 0.08
